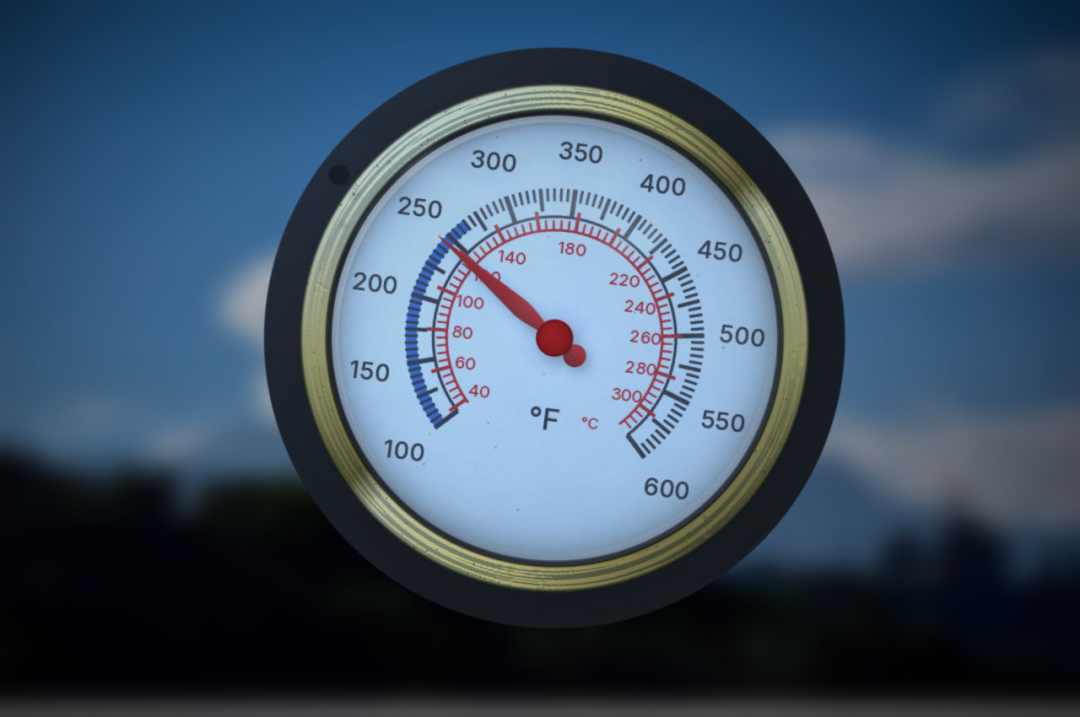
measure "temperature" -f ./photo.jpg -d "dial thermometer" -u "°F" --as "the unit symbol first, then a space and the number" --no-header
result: °F 245
